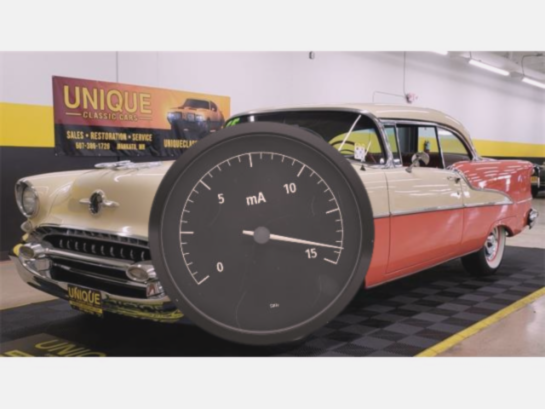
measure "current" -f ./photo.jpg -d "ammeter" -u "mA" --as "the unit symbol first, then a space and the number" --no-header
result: mA 14.25
